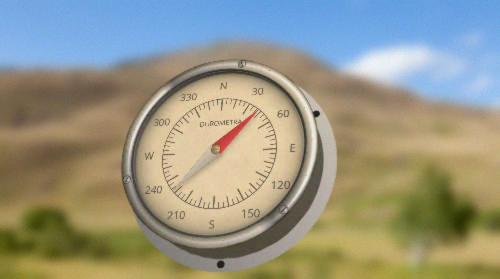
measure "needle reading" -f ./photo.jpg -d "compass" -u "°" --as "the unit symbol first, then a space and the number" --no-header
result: ° 45
